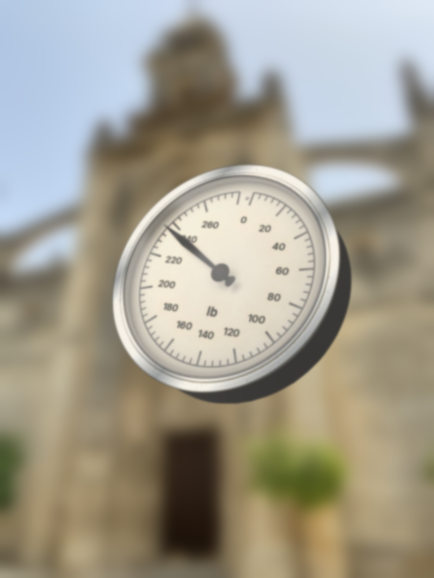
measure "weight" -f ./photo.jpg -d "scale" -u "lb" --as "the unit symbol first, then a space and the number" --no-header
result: lb 236
